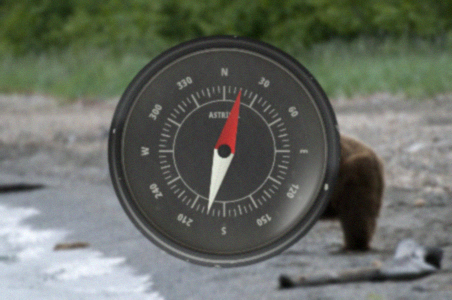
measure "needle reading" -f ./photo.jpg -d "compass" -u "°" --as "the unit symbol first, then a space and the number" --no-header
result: ° 15
